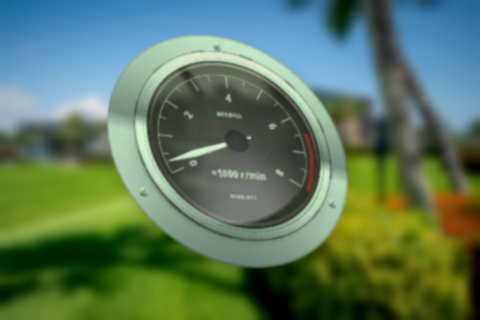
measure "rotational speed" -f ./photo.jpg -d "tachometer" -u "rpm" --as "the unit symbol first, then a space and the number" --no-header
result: rpm 250
